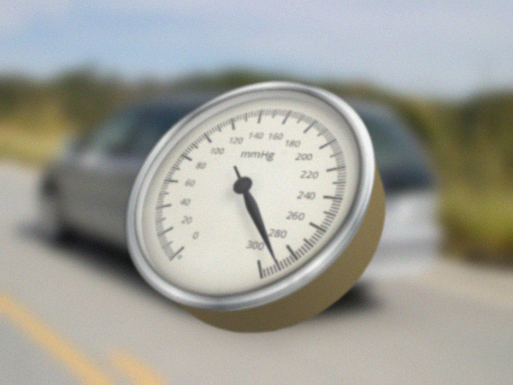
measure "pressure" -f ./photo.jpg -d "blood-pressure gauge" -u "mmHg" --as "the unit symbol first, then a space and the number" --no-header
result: mmHg 290
